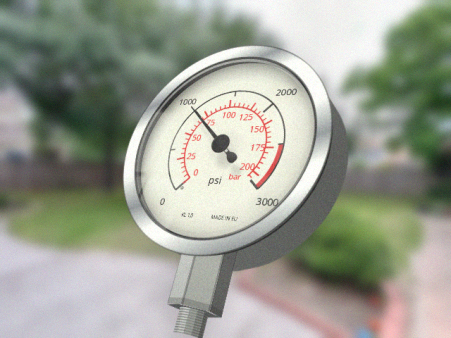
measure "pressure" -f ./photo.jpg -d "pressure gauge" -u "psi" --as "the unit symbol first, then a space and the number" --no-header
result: psi 1000
